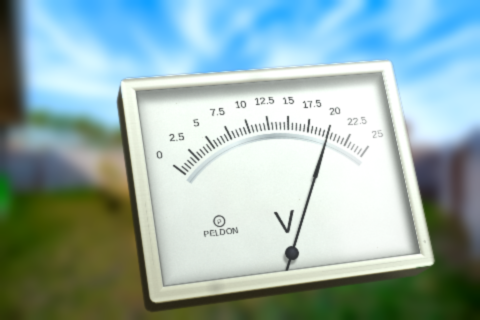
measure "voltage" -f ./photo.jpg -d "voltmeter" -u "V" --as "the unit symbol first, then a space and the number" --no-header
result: V 20
